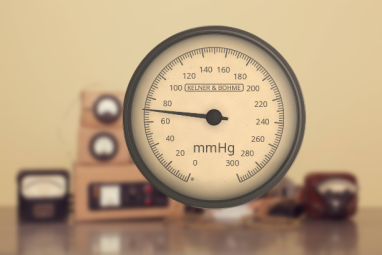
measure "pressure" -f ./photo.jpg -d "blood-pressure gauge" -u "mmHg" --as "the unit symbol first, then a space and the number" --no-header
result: mmHg 70
